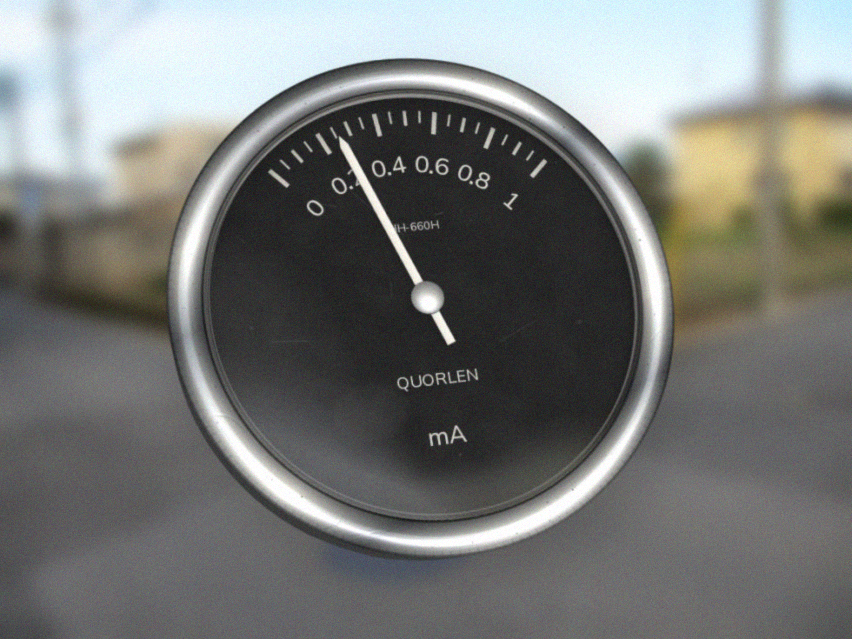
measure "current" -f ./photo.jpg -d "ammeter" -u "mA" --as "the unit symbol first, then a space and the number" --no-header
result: mA 0.25
